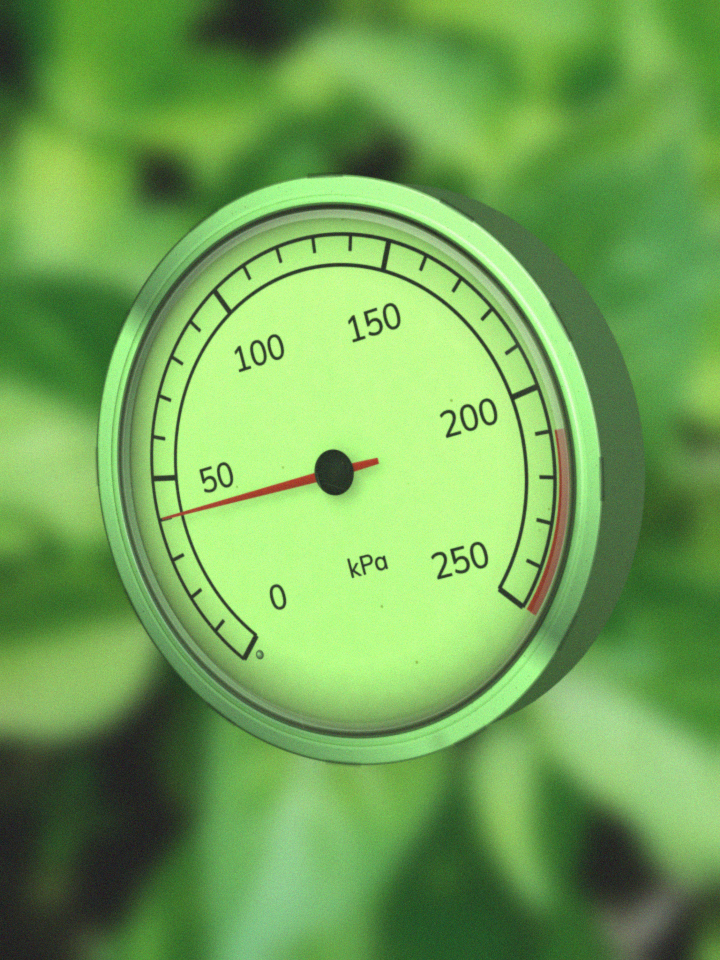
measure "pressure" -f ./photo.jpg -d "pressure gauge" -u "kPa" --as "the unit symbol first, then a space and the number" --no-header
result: kPa 40
